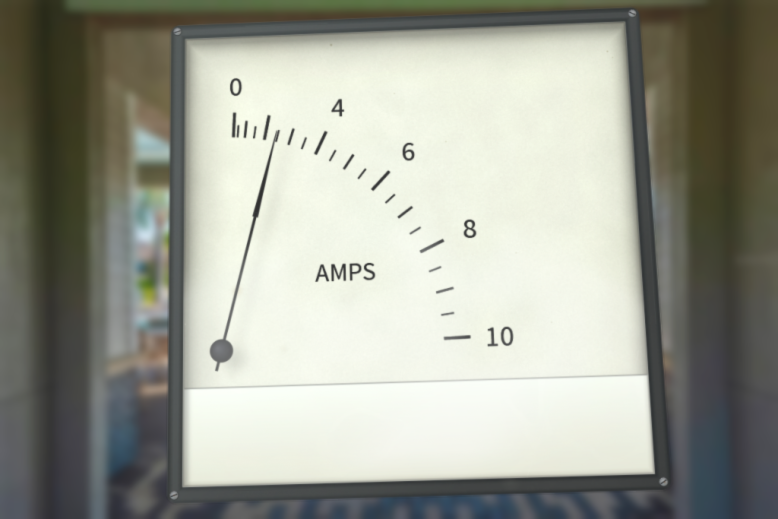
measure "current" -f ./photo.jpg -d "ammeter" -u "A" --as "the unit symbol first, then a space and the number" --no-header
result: A 2.5
